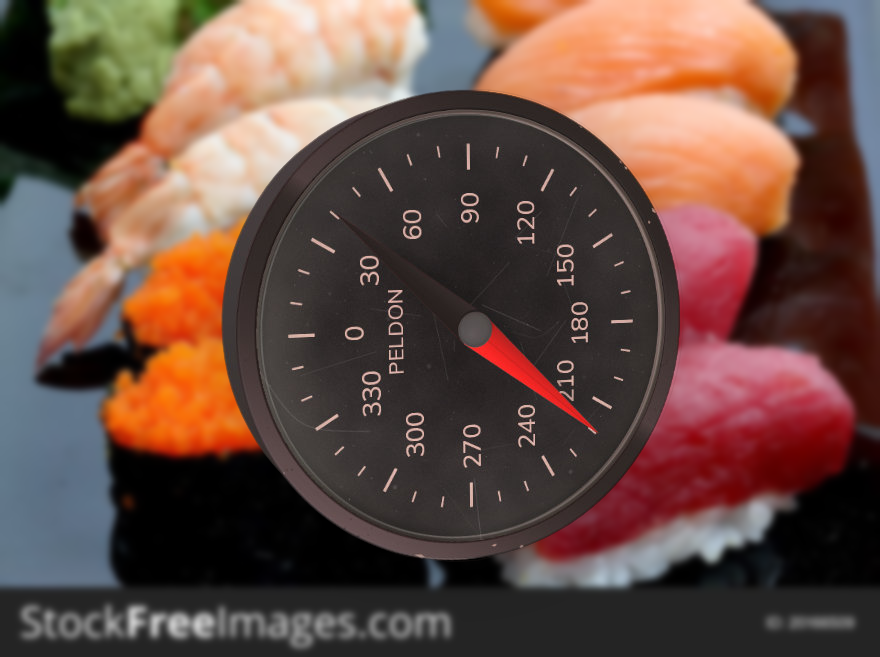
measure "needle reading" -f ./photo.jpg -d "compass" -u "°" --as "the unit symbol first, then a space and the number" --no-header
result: ° 220
